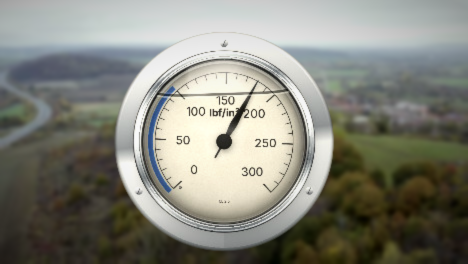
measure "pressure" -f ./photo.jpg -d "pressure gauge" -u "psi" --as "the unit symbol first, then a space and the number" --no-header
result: psi 180
